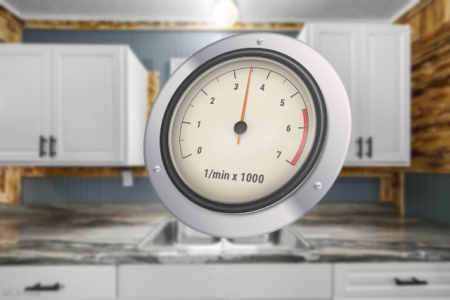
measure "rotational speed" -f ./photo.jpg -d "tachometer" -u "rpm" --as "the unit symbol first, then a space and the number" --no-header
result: rpm 3500
